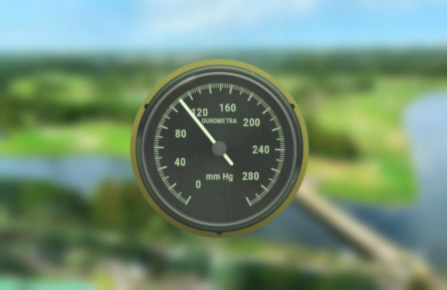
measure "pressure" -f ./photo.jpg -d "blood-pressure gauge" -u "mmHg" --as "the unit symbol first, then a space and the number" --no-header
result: mmHg 110
